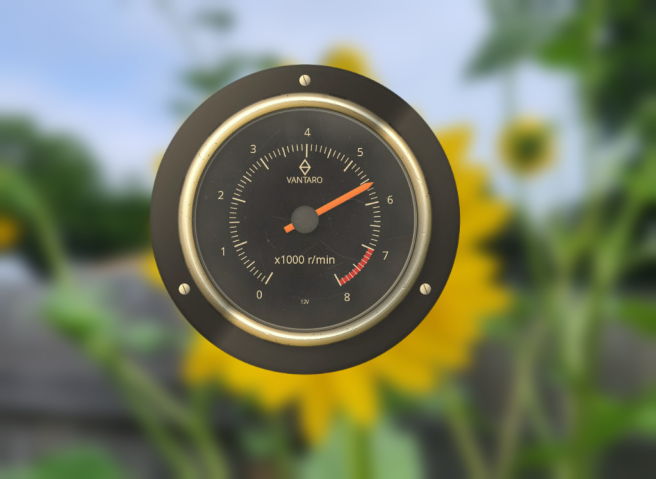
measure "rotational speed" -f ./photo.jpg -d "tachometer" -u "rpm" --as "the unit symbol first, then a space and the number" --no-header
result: rpm 5600
